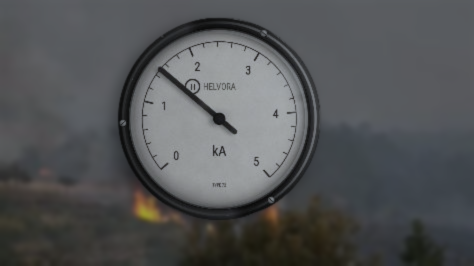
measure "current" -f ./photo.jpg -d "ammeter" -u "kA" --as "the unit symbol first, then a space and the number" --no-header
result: kA 1.5
